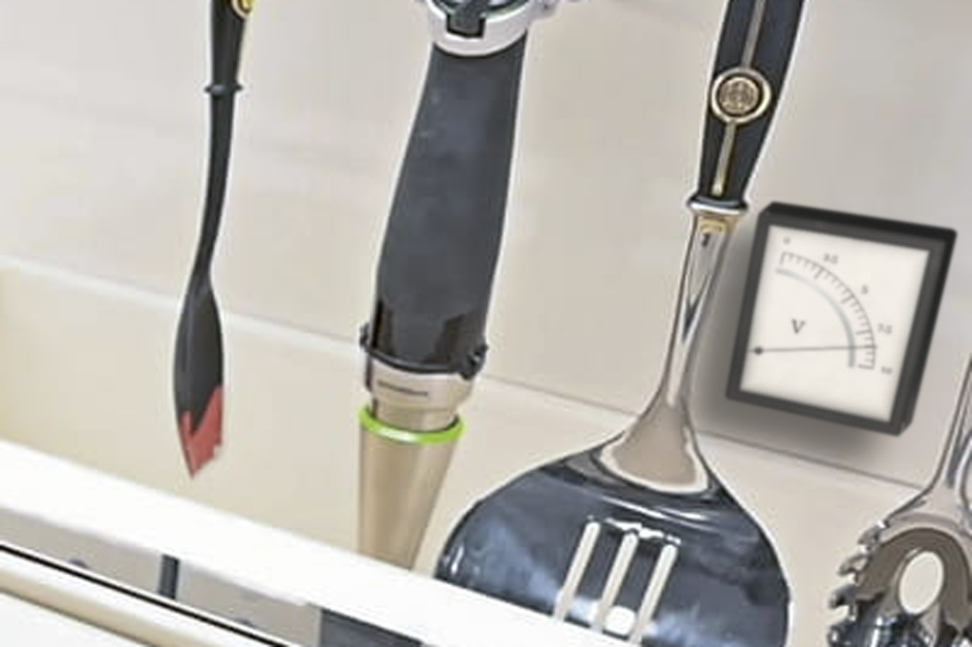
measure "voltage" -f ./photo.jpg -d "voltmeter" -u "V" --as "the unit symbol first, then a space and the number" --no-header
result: V 8.5
